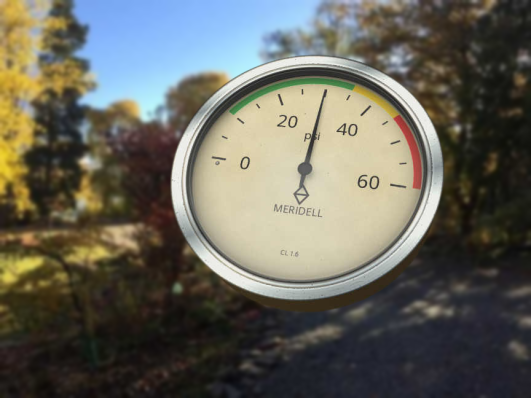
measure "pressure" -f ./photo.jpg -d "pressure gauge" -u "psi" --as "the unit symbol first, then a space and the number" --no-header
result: psi 30
